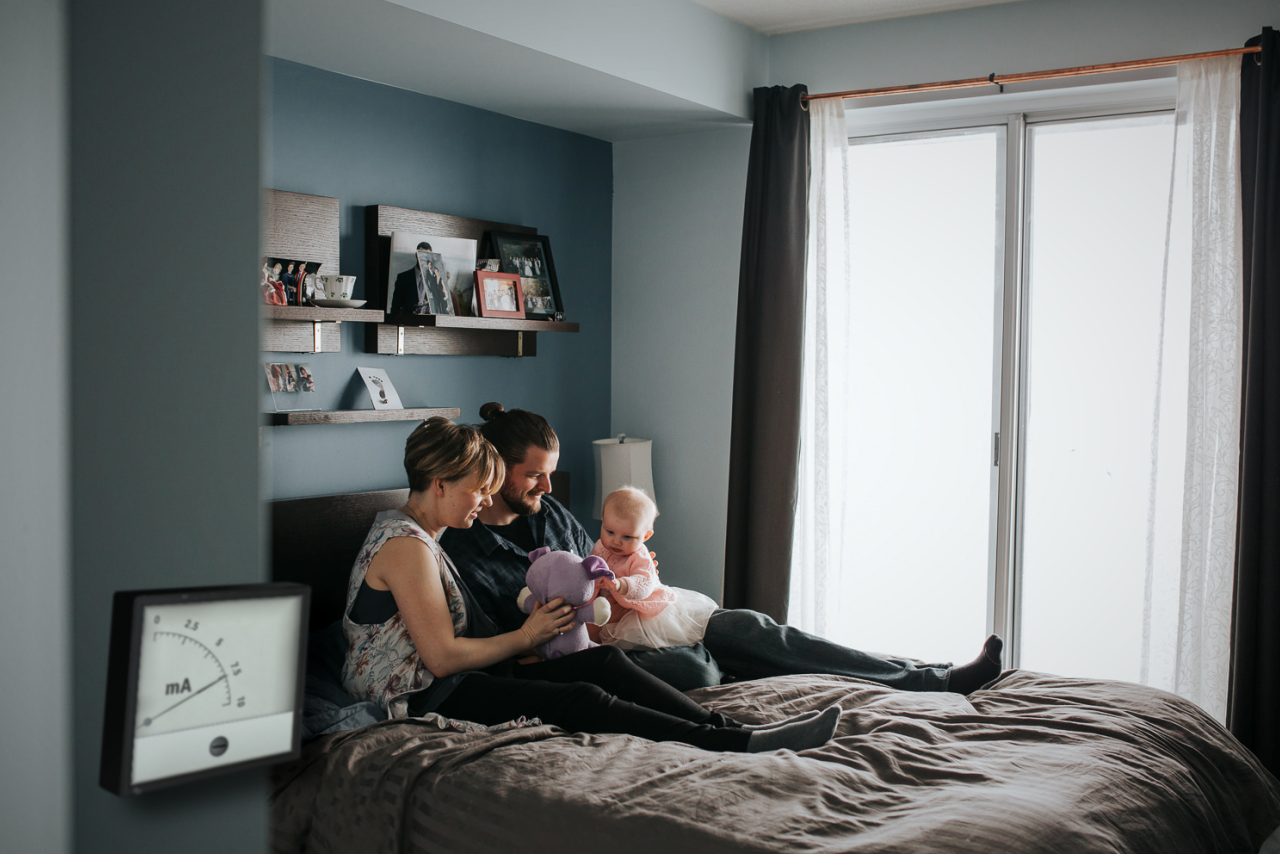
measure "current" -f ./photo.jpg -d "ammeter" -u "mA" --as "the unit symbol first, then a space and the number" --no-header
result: mA 7.5
